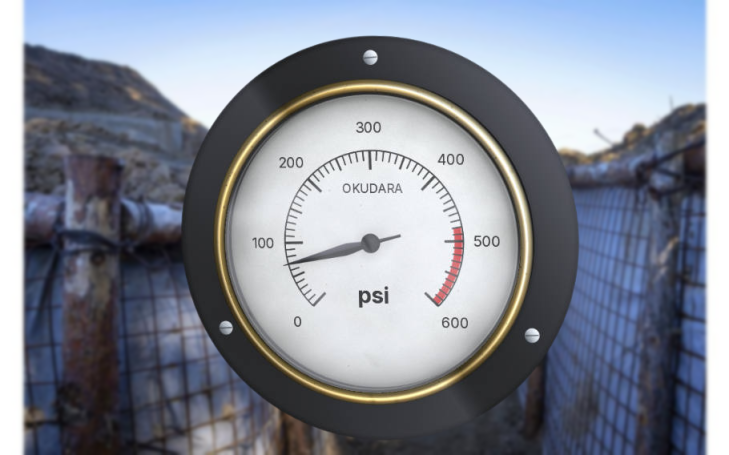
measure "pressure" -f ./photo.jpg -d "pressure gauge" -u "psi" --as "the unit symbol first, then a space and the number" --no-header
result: psi 70
